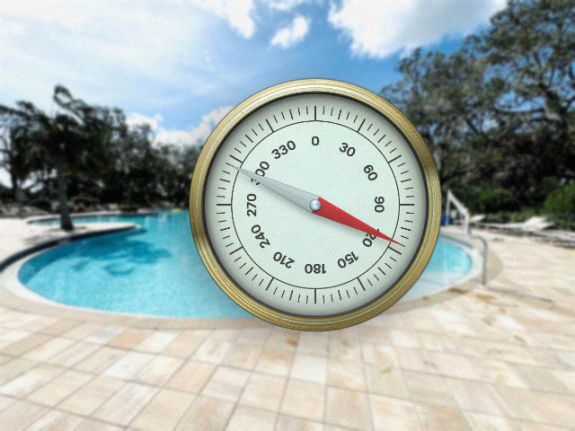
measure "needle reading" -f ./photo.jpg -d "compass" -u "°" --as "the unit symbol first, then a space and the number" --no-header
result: ° 115
